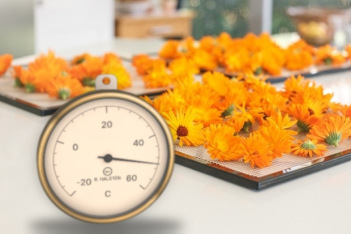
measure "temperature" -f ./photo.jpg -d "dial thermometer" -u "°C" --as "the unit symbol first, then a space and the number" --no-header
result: °C 50
